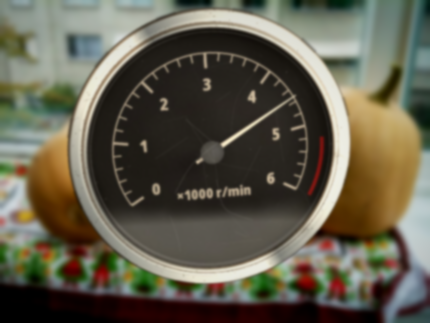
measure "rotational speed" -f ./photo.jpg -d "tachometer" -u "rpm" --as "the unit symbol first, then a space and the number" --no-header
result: rpm 4500
